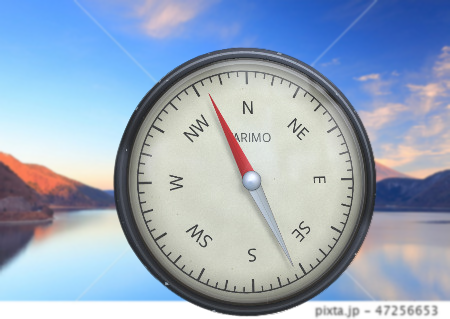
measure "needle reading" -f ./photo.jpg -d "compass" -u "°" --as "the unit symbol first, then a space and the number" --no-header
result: ° 335
